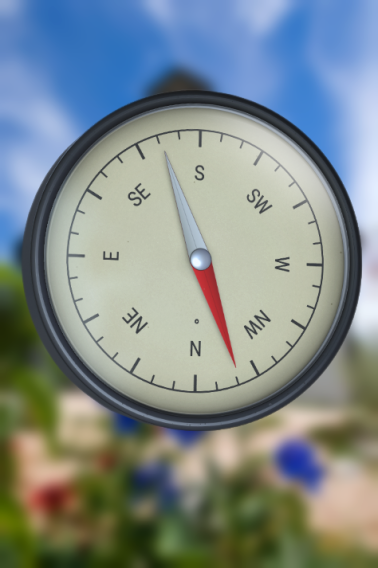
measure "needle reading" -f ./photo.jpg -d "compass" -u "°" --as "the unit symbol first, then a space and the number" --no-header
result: ° 340
